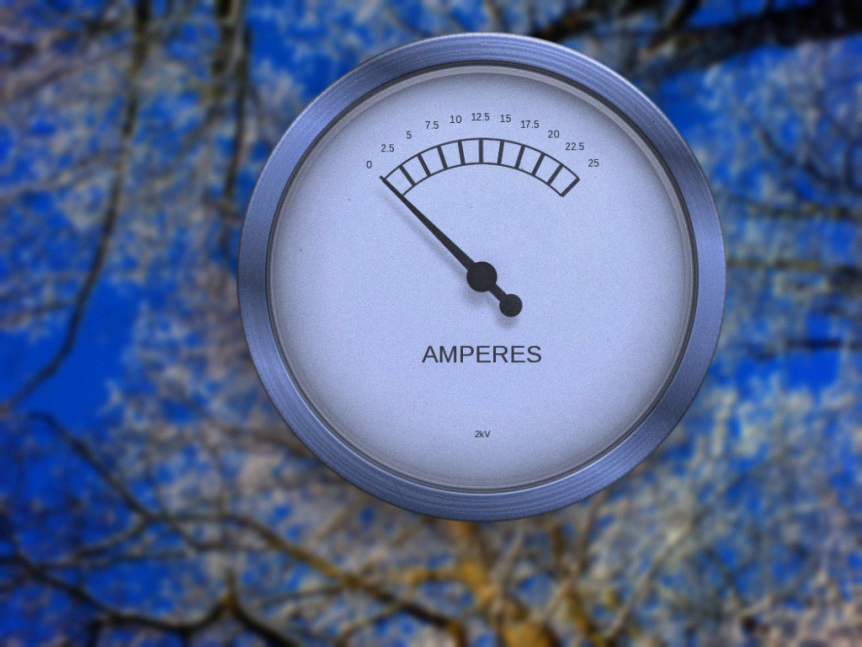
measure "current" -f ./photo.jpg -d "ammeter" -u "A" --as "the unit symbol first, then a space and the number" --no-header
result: A 0
